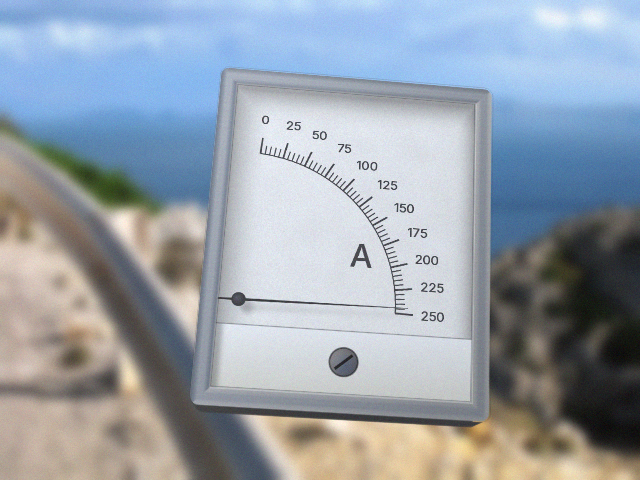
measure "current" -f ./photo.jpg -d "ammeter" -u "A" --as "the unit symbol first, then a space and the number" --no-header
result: A 245
